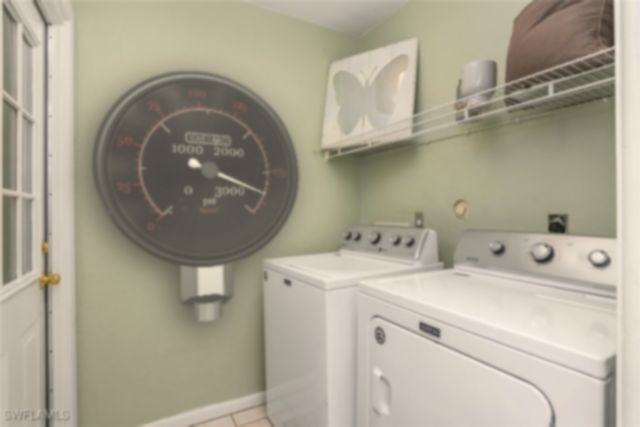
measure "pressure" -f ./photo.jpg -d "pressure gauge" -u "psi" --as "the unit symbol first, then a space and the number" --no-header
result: psi 2750
